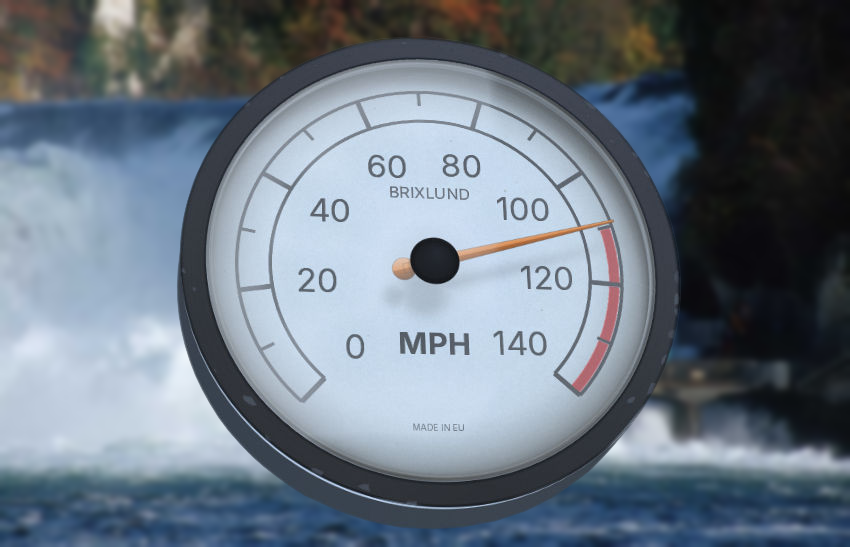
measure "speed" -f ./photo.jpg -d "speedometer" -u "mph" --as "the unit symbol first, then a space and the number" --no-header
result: mph 110
